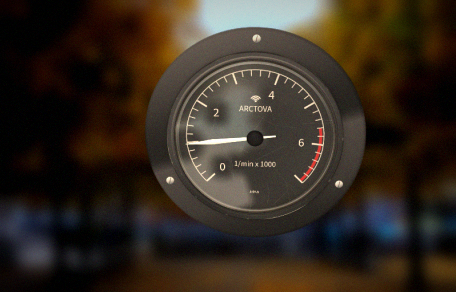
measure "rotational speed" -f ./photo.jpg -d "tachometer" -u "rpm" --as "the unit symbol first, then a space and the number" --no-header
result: rpm 1000
